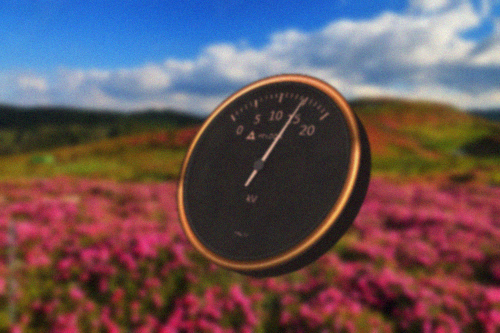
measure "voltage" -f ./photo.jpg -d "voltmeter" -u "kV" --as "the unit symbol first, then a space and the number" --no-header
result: kV 15
